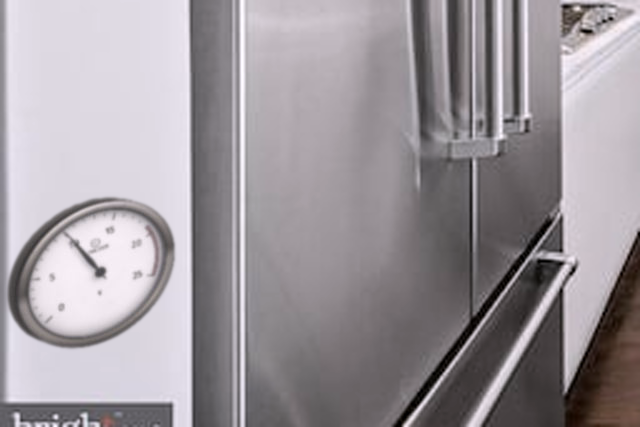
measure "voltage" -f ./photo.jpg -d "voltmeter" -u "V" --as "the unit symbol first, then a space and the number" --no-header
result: V 10
